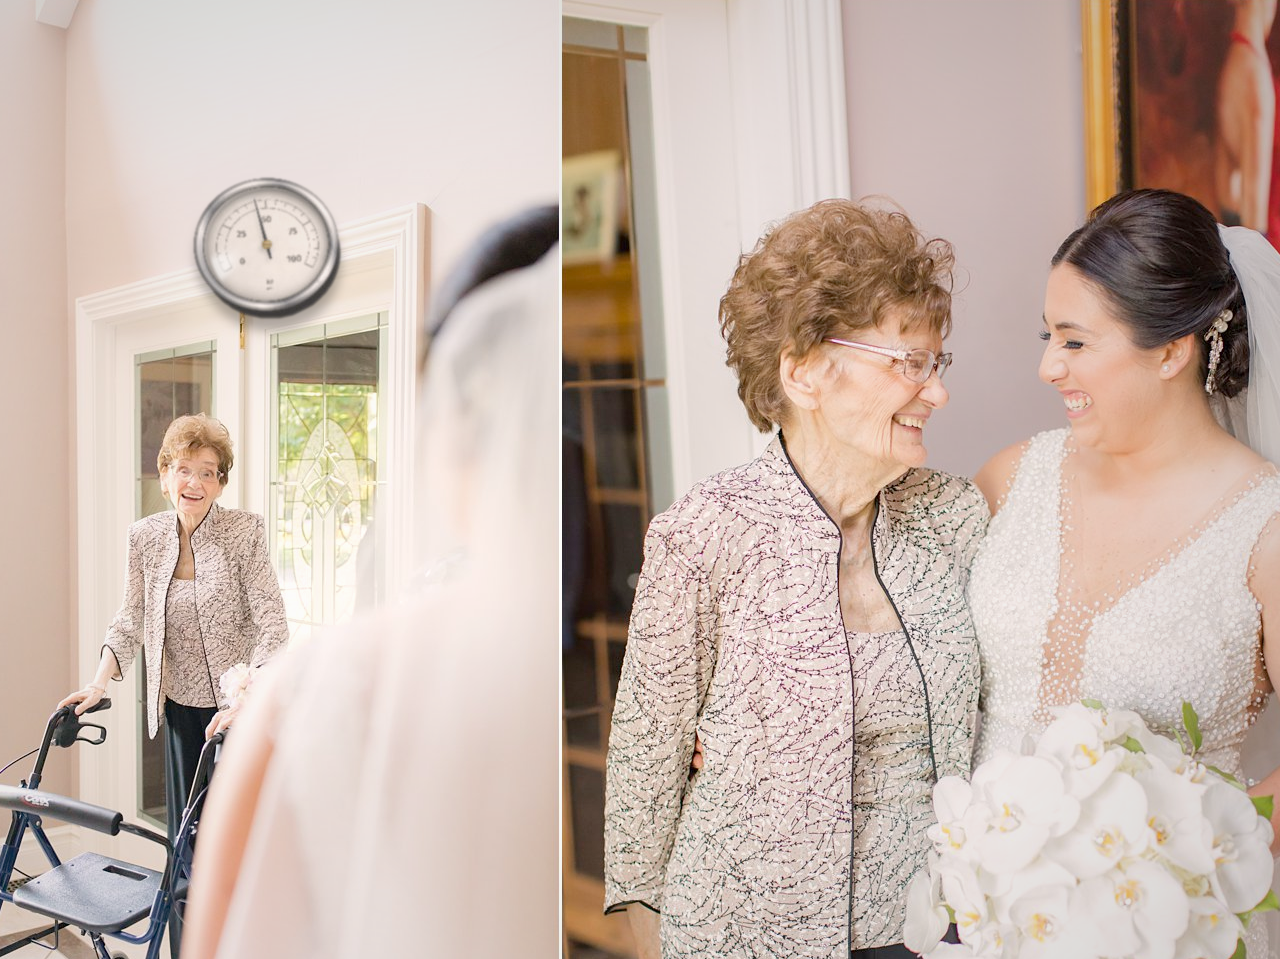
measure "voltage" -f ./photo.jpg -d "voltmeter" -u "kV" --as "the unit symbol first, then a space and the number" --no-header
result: kV 45
